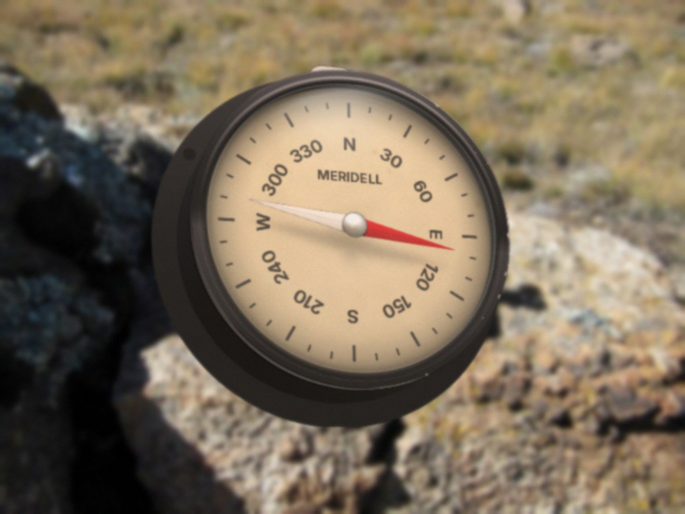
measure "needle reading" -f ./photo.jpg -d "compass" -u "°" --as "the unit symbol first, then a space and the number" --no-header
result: ° 100
